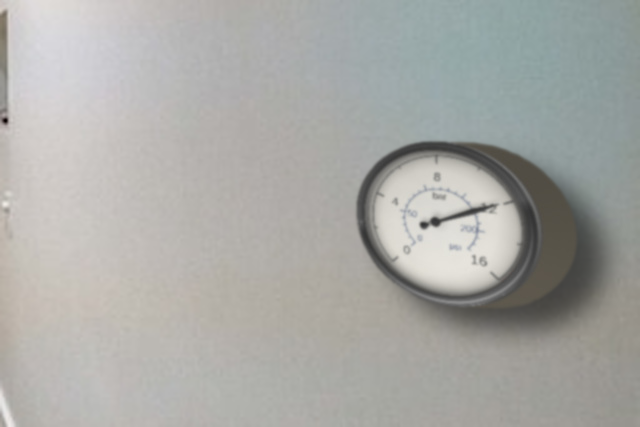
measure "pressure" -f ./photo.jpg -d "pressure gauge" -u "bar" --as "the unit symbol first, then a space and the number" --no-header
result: bar 12
